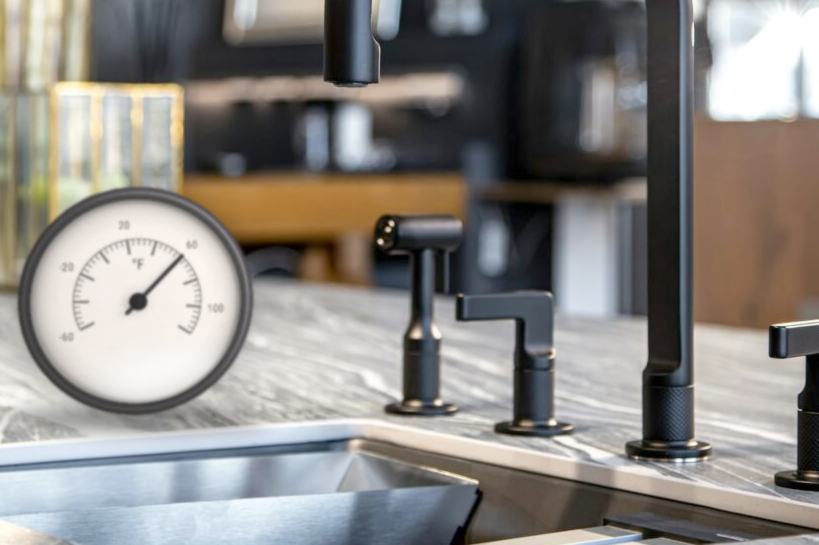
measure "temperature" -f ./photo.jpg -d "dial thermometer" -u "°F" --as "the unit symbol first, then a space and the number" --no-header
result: °F 60
